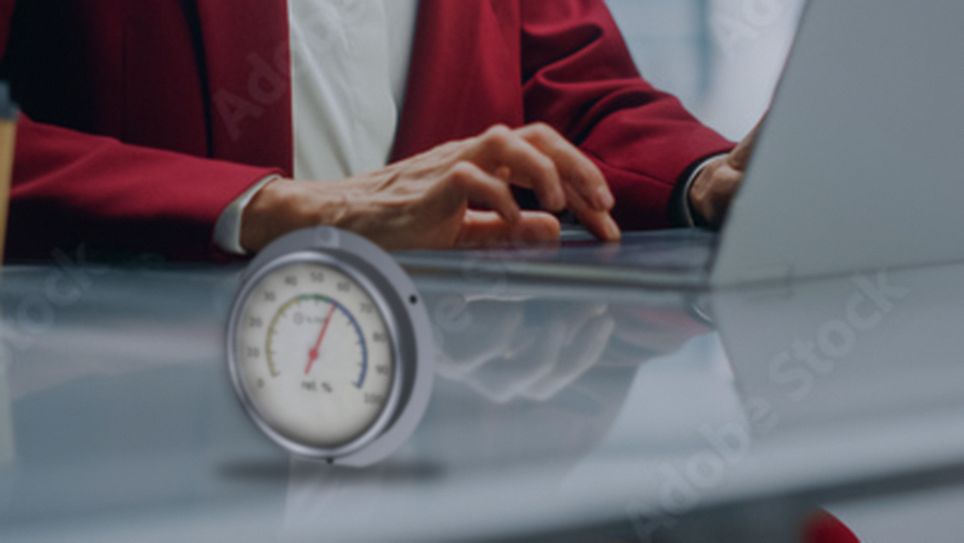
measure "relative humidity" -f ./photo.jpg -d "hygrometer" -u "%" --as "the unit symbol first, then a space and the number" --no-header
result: % 60
